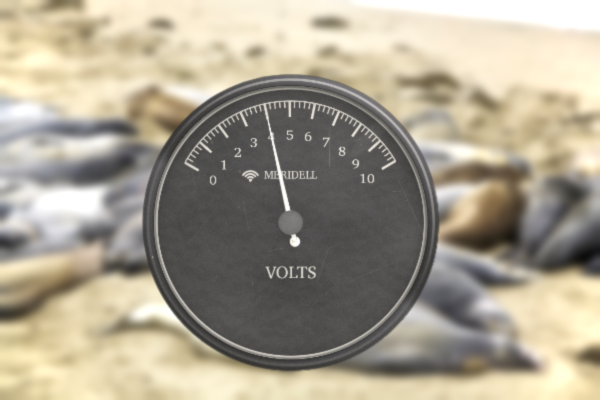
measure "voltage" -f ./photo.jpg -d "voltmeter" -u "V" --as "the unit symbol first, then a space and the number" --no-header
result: V 4
